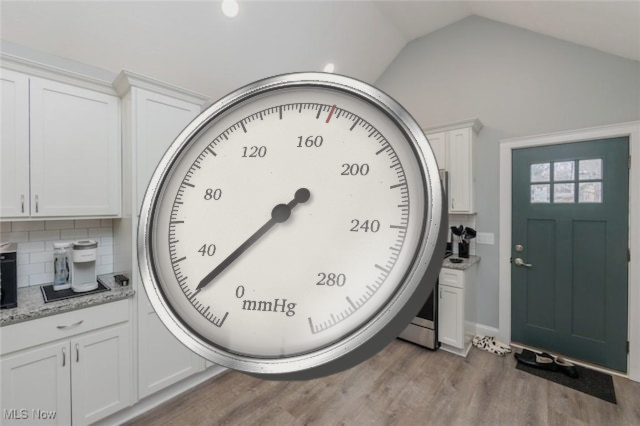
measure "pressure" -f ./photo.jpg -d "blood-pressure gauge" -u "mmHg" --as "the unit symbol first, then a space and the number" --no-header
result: mmHg 20
